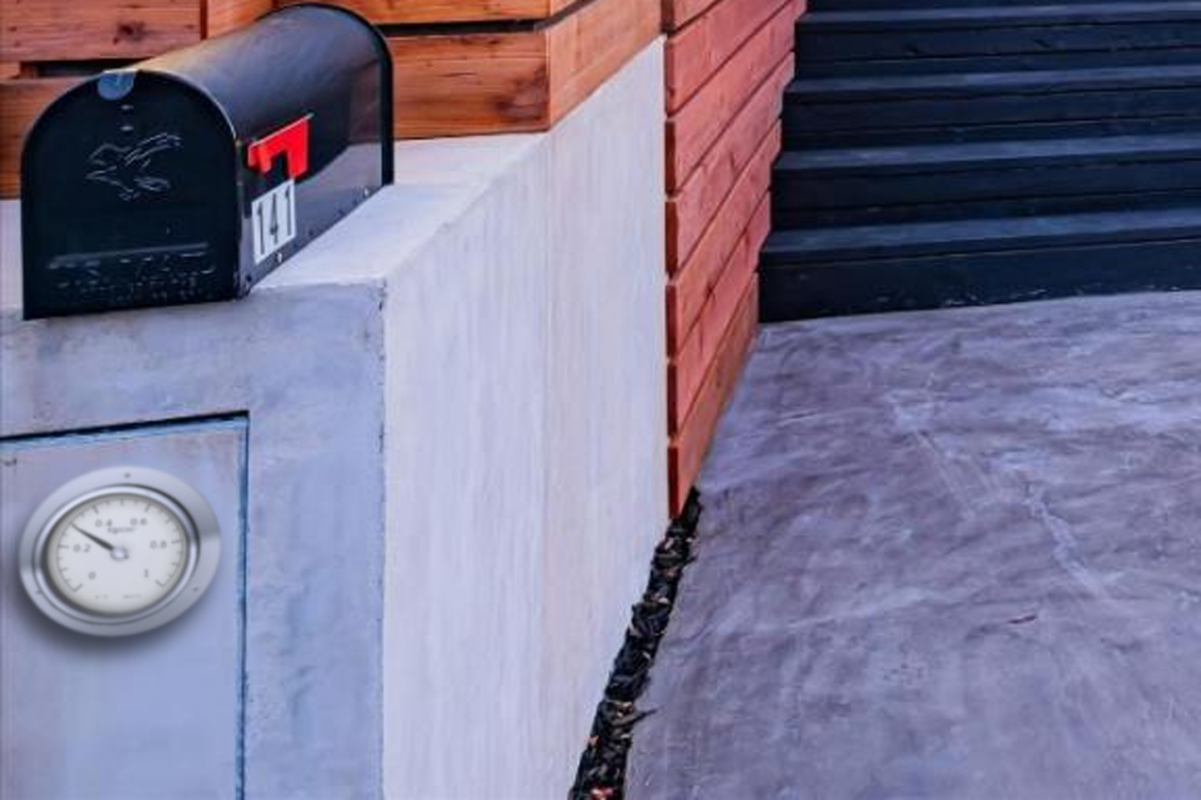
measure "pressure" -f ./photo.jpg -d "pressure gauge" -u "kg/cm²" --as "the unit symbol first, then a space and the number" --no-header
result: kg/cm² 0.3
